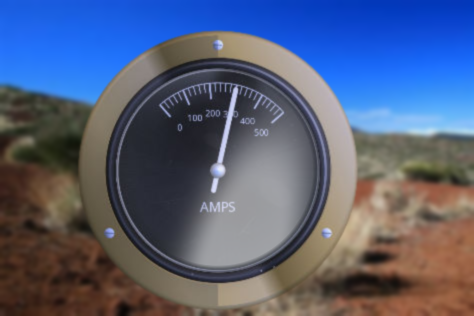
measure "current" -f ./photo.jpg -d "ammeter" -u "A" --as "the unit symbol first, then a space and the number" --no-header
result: A 300
